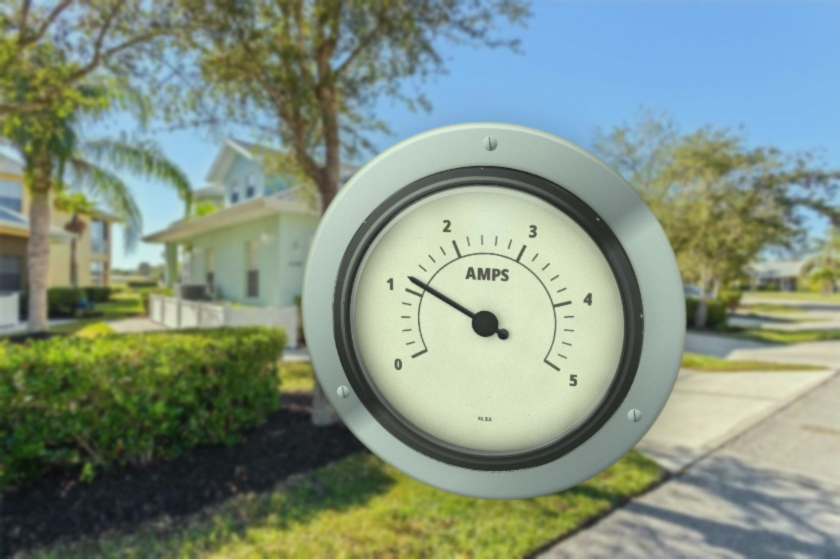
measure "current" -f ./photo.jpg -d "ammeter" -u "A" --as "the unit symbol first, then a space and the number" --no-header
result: A 1.2
